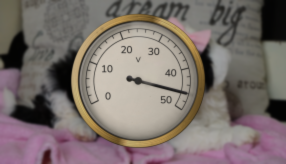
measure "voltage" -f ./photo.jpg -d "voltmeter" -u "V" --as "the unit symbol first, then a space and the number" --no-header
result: V 46
